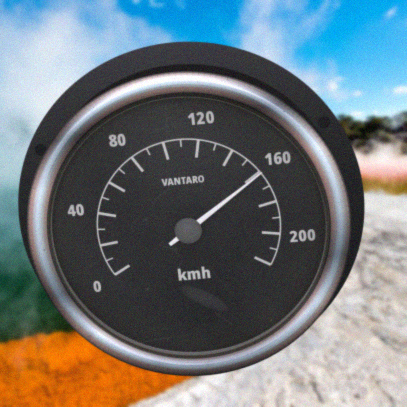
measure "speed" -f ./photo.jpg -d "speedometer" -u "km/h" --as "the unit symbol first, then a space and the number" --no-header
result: km/h 160
